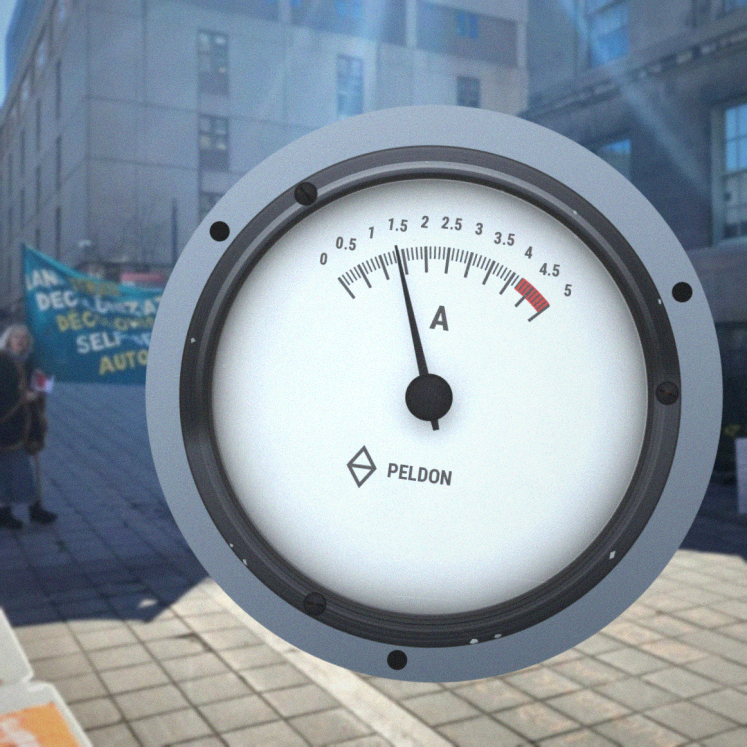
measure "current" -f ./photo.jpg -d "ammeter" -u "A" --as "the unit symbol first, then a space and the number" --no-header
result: A 1.4
